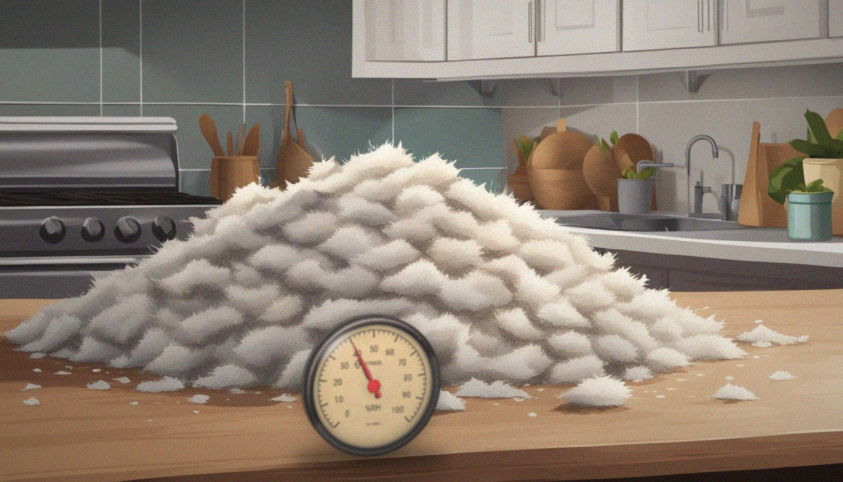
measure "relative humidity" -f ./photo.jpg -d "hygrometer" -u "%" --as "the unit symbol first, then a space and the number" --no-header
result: % 40
